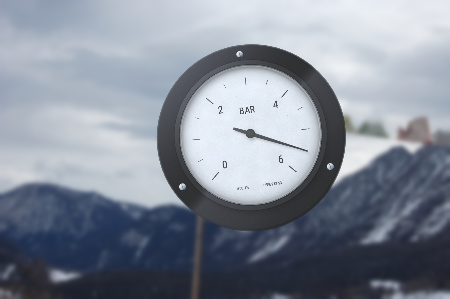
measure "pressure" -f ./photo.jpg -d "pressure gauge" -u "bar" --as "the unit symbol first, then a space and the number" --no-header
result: bar 5.5
